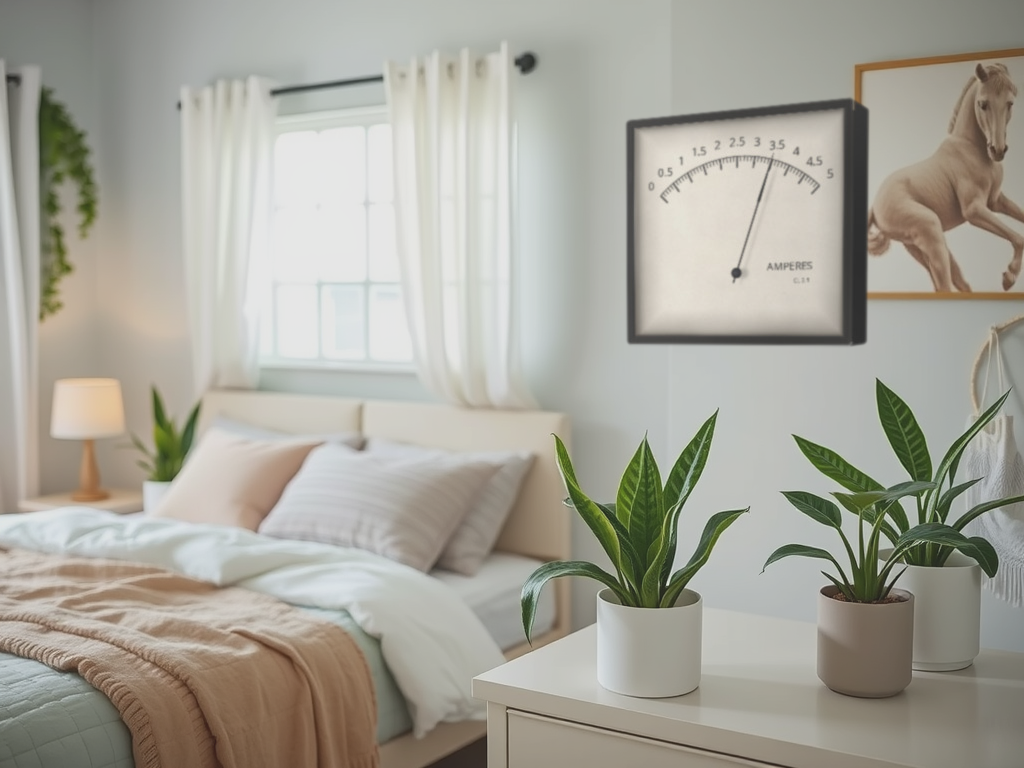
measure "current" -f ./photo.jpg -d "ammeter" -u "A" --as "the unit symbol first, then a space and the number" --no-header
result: A 3.5
